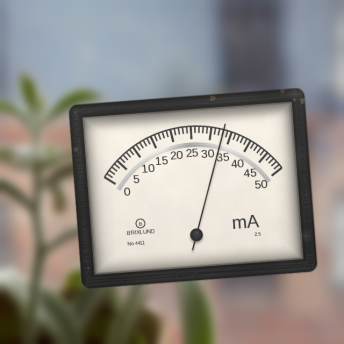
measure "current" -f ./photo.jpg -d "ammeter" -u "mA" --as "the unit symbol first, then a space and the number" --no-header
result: mA 33
